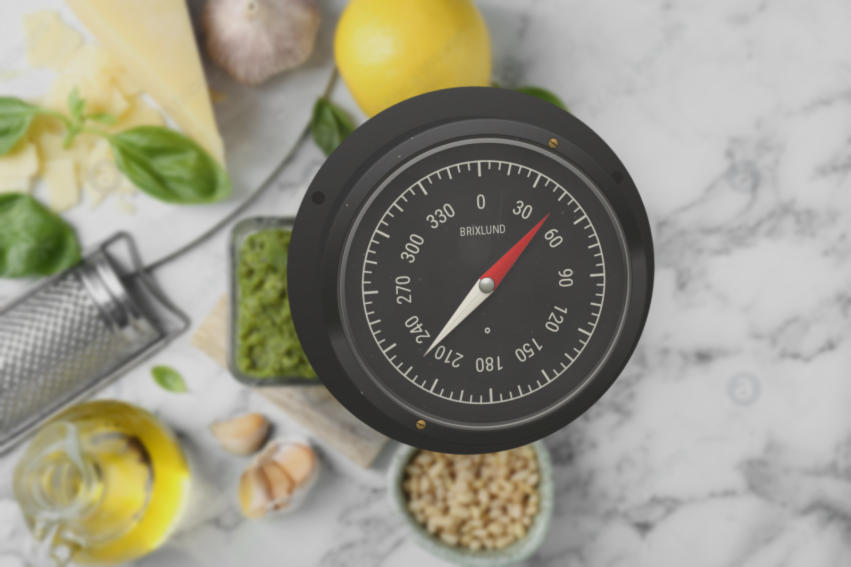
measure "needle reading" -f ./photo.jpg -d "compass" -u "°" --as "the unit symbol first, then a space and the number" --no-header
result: ° 45
